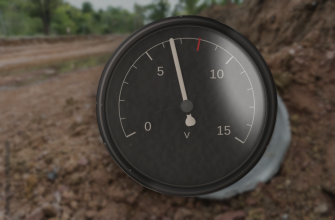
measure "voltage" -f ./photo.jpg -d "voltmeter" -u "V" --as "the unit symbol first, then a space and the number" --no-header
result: V 6.5
